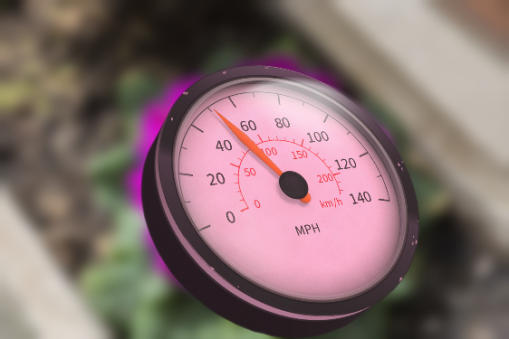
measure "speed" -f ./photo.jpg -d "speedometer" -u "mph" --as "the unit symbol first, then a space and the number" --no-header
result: mph 50
